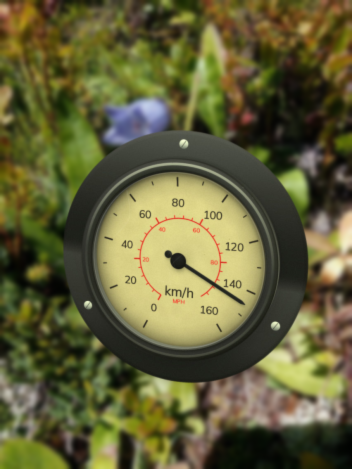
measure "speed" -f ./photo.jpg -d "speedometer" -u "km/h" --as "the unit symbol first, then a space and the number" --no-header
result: km/h 145
